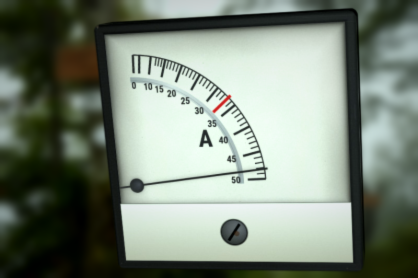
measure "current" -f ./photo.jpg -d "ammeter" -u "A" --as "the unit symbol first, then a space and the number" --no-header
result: A 48
